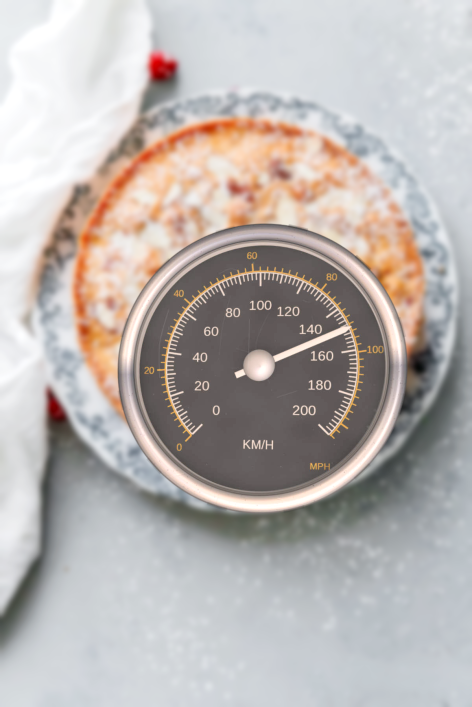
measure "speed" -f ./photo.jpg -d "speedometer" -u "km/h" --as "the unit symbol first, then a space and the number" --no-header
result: km/h 150
